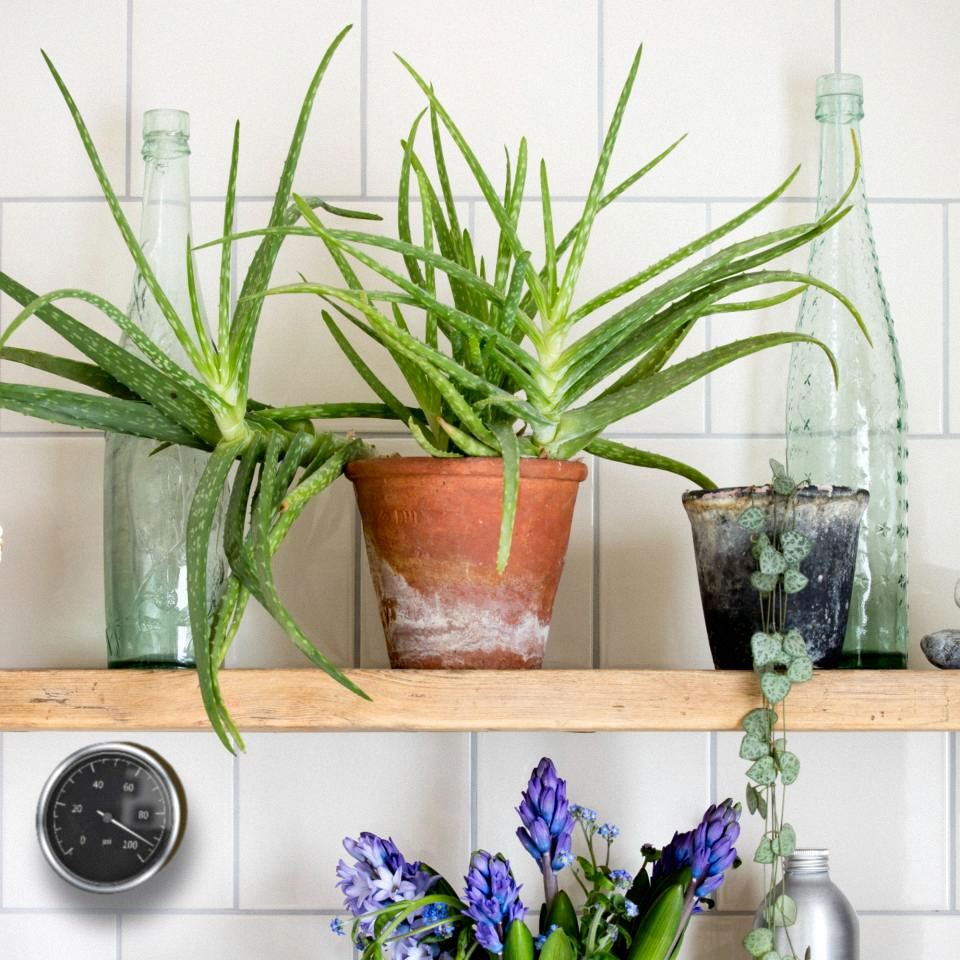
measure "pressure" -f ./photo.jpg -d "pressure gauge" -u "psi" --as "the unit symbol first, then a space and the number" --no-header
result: psi 92.5
